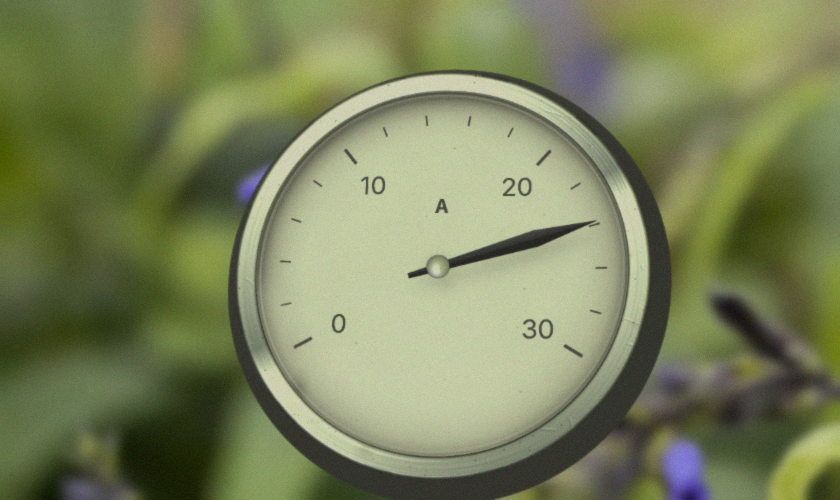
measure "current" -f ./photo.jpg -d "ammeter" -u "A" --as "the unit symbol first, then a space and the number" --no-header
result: A 24
